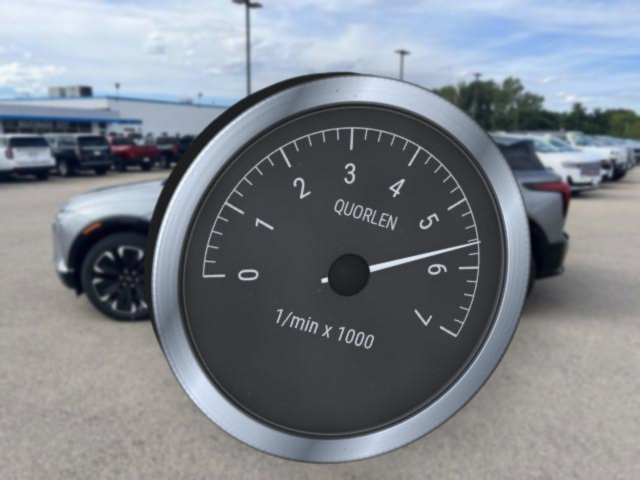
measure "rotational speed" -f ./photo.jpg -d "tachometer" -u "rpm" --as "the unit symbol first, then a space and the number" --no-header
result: rpm 5600
